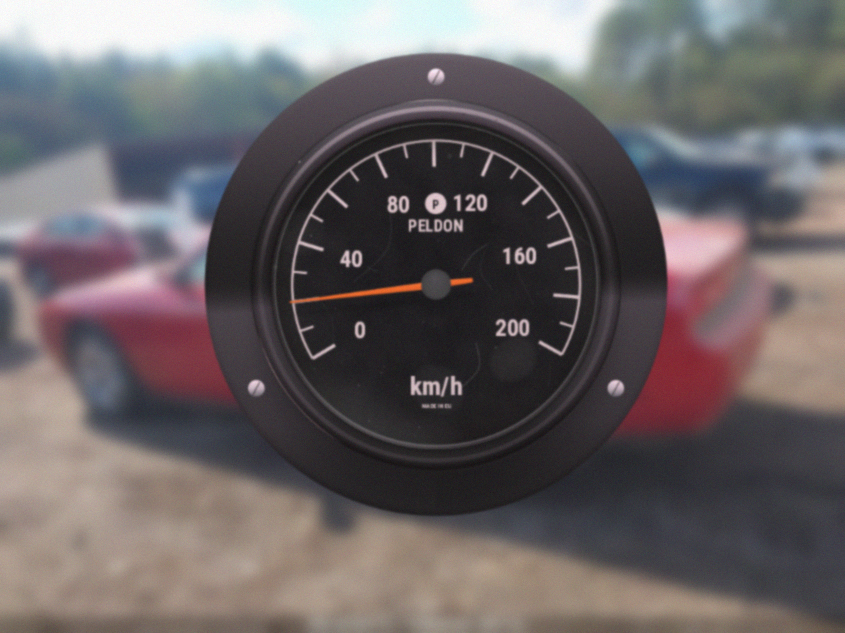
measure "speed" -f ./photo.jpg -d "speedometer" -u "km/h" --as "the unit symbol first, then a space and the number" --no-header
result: km/h 20
